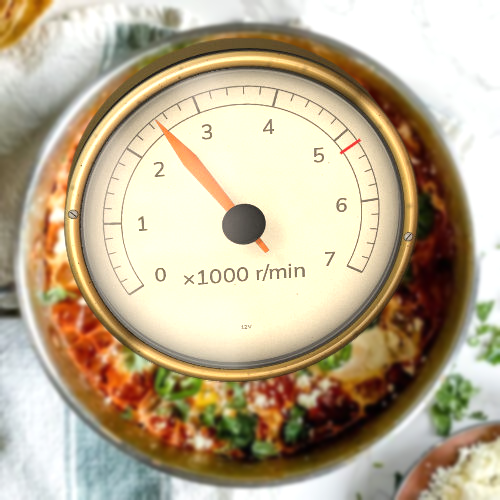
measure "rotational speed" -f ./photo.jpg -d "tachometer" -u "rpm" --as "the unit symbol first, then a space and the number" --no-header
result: rpm 2500
